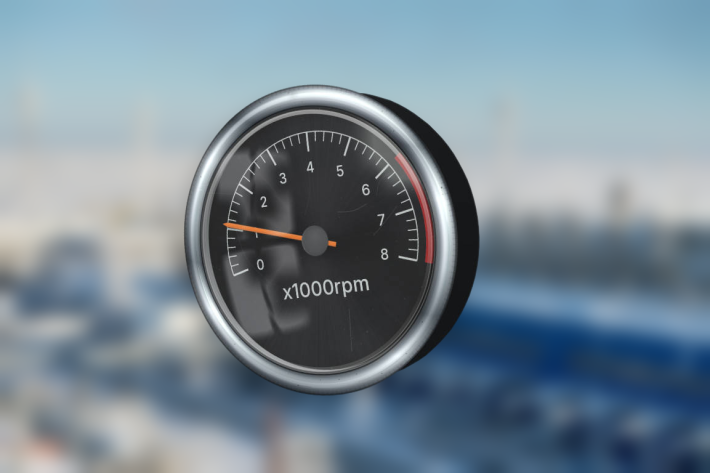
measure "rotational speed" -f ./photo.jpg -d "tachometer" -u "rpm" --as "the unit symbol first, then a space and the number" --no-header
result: rpm 1100
